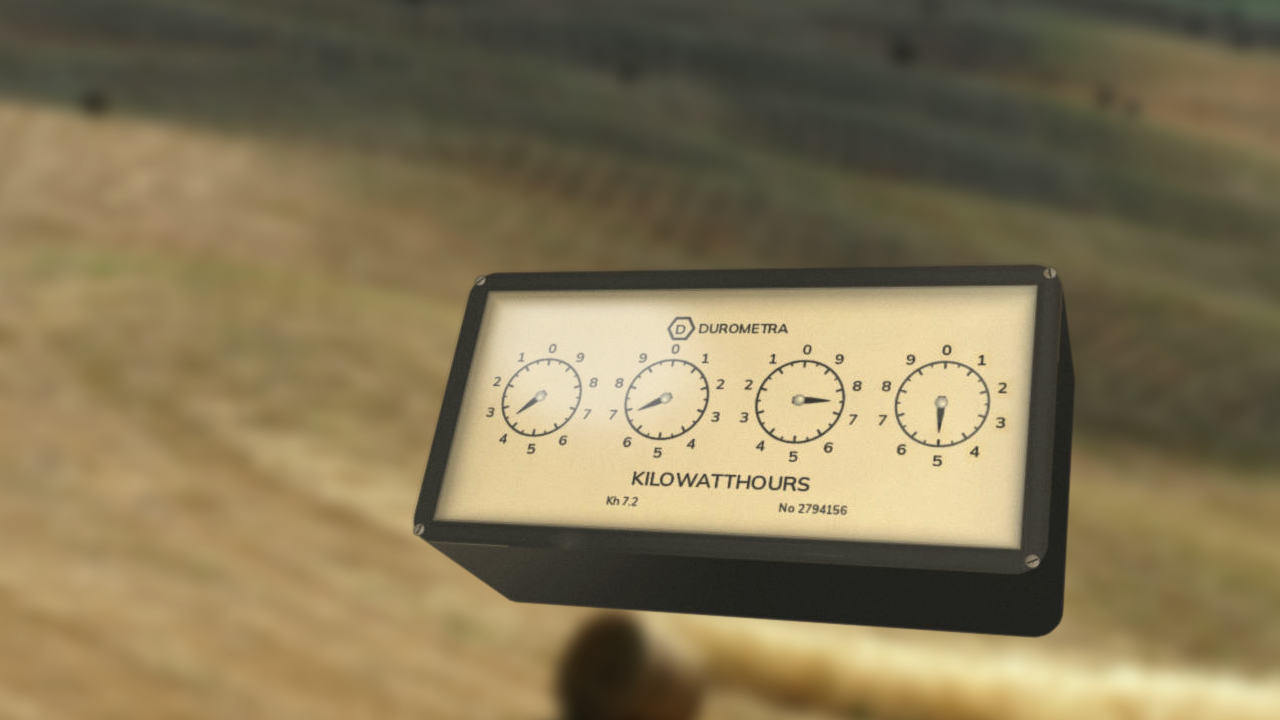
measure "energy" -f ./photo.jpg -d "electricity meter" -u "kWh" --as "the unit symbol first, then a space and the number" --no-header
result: kWh 3675
